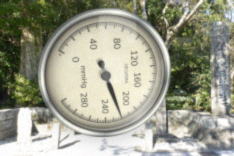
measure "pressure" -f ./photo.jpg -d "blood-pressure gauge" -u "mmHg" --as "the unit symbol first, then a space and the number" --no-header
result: mmHg 220
